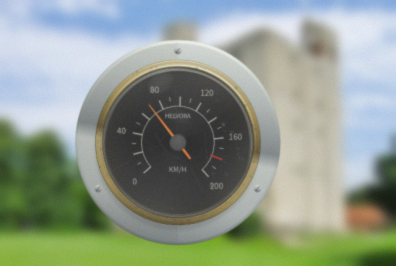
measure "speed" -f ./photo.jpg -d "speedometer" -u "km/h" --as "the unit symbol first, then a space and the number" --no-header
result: km/h 70
